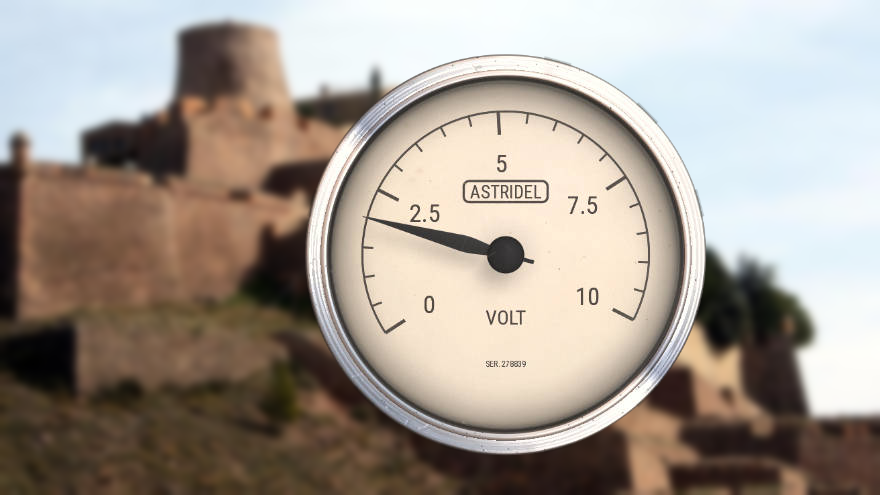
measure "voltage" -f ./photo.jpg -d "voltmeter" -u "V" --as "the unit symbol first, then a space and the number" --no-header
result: V 2
